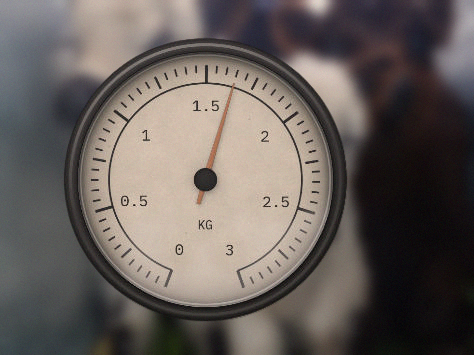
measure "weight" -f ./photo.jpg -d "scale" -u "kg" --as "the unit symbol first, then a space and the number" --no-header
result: kg 1.65
